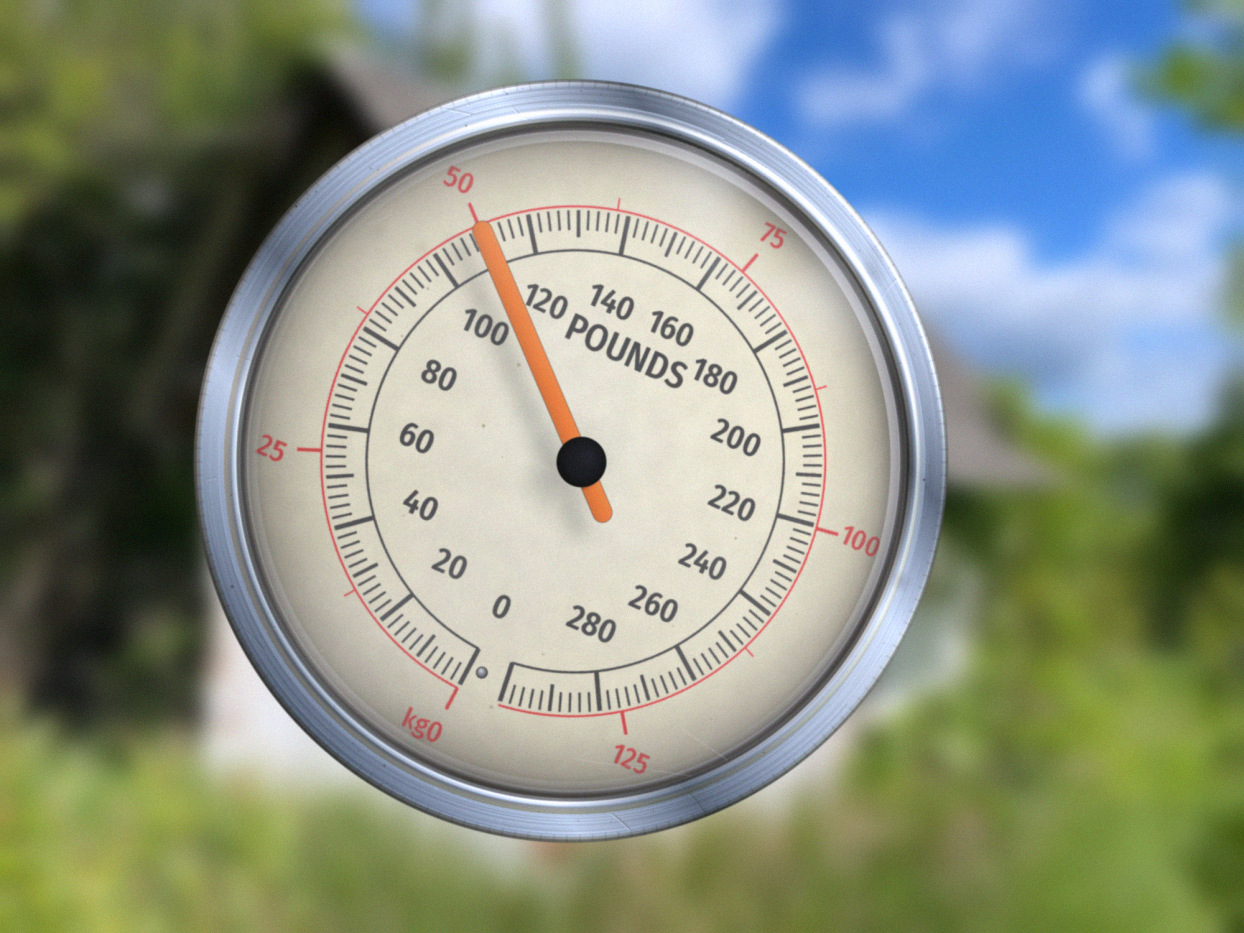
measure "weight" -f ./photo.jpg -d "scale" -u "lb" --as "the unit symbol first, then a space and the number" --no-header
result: lb 110
